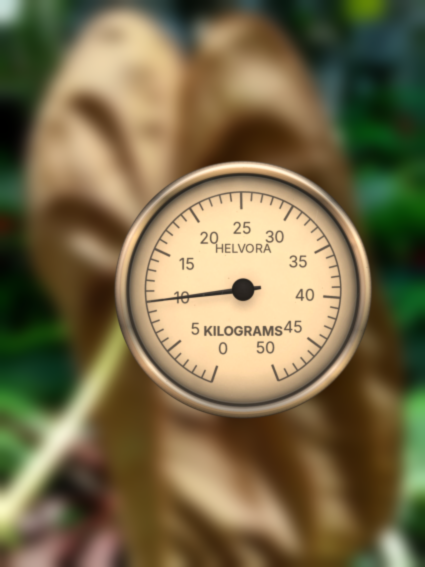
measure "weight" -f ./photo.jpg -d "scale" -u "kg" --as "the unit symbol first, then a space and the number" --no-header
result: kg 10
